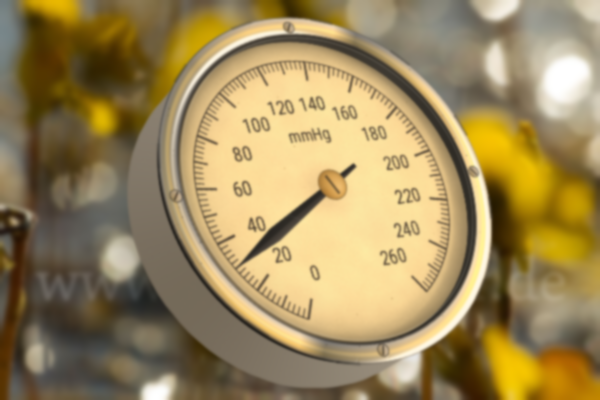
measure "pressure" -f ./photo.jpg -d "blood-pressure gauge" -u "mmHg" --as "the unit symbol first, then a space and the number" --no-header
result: mmHg 30
